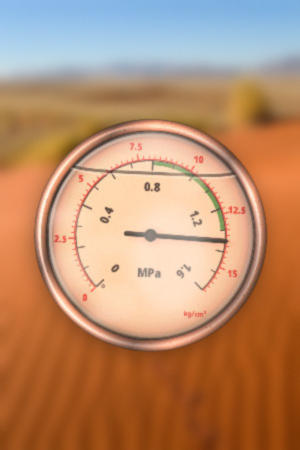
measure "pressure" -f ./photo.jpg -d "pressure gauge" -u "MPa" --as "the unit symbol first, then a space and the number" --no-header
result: MPa 1.35
